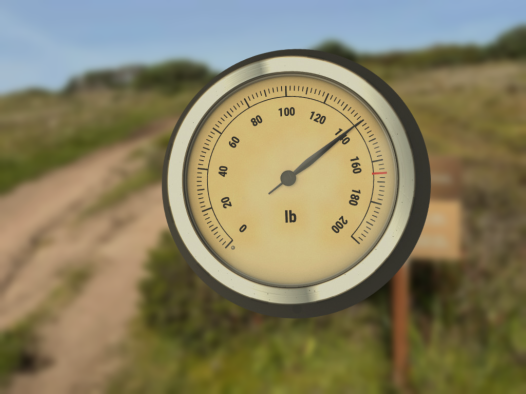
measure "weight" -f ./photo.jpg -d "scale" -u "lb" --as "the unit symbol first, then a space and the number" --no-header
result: lb 140
